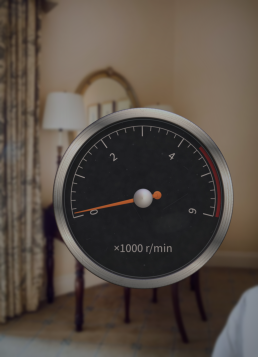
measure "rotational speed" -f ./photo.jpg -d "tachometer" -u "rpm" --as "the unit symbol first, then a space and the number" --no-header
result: rpm 100
